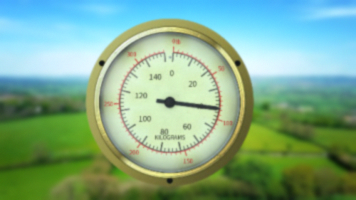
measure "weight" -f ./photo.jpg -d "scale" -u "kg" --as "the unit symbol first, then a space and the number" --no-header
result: kg 40
